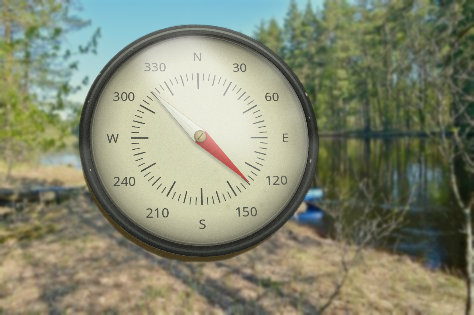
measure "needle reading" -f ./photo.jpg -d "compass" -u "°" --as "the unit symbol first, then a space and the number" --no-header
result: ° 135
